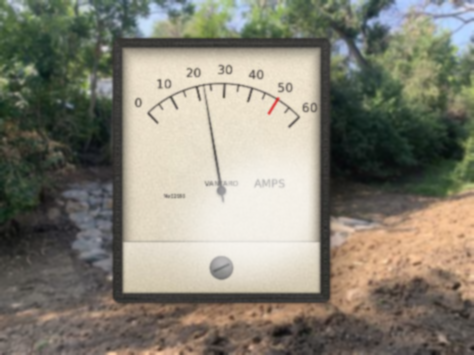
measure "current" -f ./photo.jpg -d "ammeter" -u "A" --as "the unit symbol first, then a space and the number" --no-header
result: A 22.5
